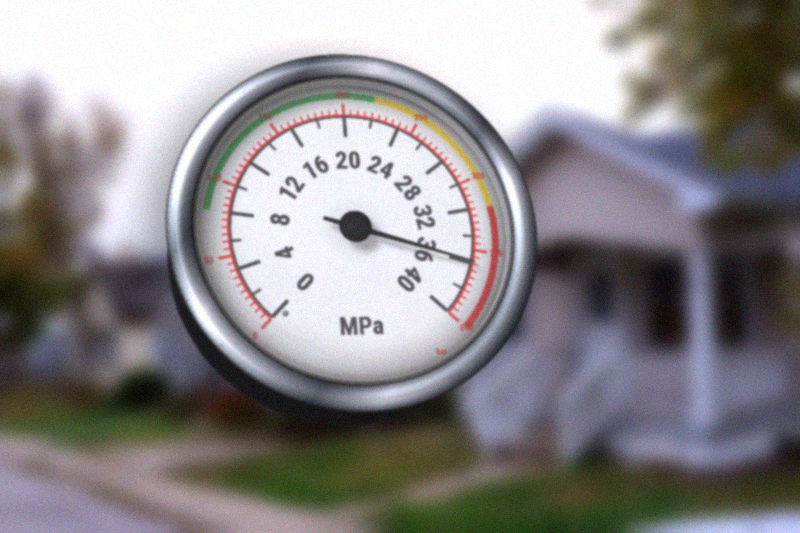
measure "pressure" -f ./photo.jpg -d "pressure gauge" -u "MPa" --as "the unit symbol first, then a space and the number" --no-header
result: MPa 36
